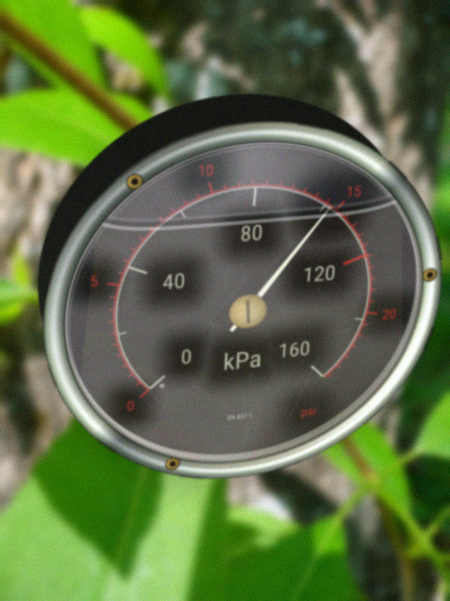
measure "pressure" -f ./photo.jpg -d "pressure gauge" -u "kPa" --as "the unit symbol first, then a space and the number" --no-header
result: kPa 100
